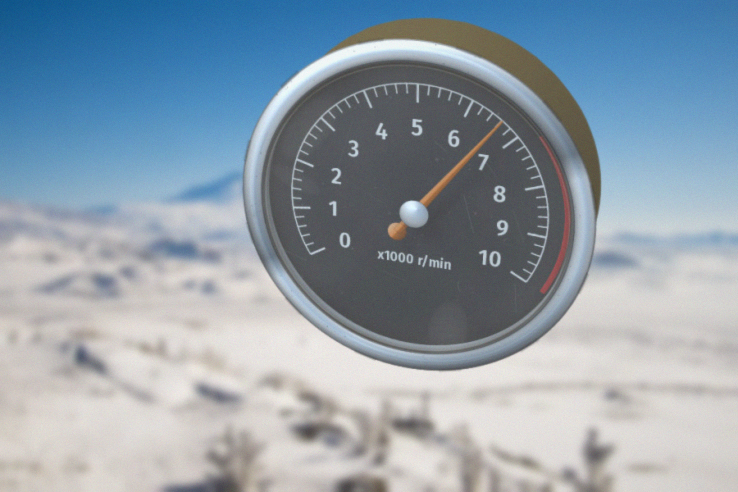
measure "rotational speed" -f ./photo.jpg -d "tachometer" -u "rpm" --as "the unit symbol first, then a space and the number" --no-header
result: rpm 6600
